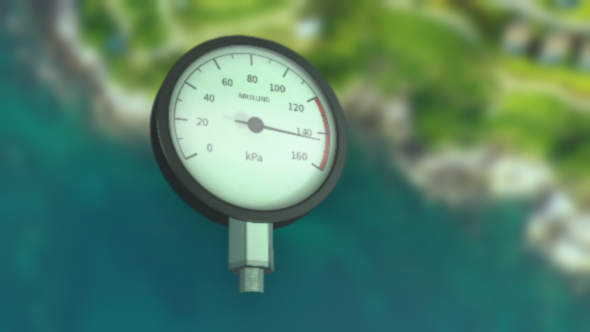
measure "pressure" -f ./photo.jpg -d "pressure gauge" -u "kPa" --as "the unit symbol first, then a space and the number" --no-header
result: kPa 145
